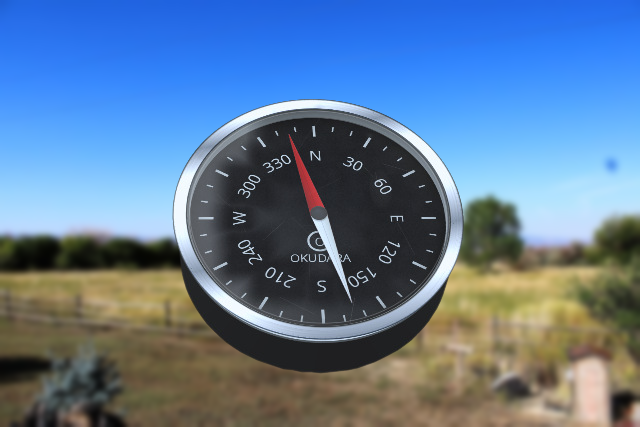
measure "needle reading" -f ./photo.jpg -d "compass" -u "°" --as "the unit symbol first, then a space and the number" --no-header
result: ° 345
